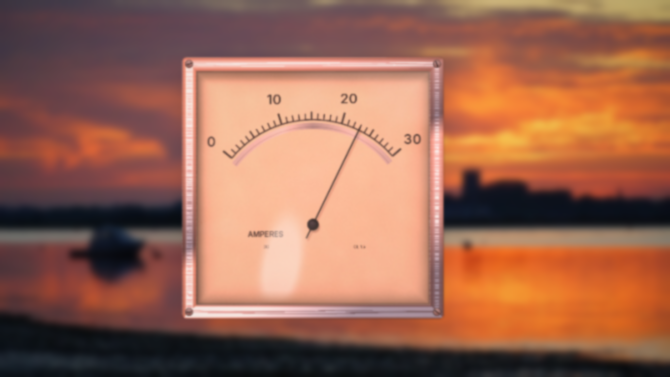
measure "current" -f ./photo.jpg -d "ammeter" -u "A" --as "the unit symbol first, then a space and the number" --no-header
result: A 23
